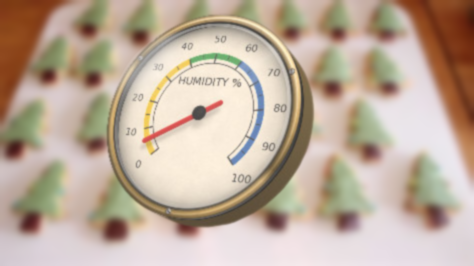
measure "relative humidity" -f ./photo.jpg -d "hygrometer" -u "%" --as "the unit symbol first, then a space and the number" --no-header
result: % 5
